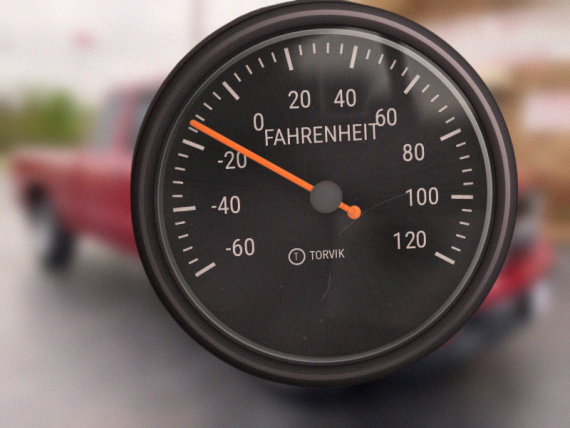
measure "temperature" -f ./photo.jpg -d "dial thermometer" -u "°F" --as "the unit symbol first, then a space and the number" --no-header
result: °F -14
